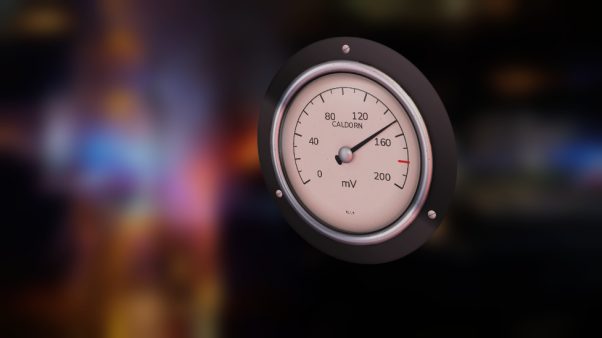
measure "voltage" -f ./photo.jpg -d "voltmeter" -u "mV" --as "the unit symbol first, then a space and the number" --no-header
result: mV 150
